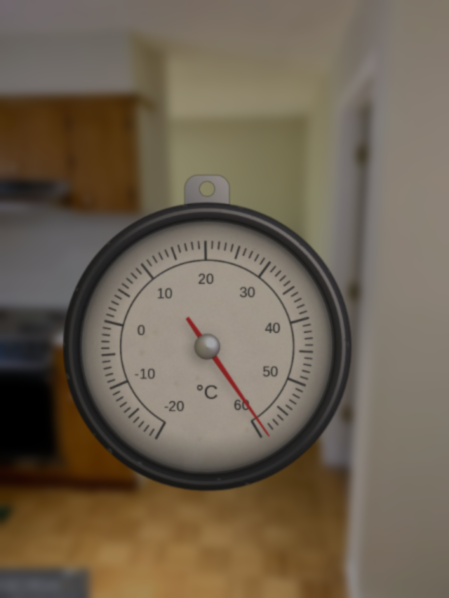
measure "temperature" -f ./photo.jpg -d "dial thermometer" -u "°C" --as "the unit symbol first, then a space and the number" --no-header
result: °C 59
